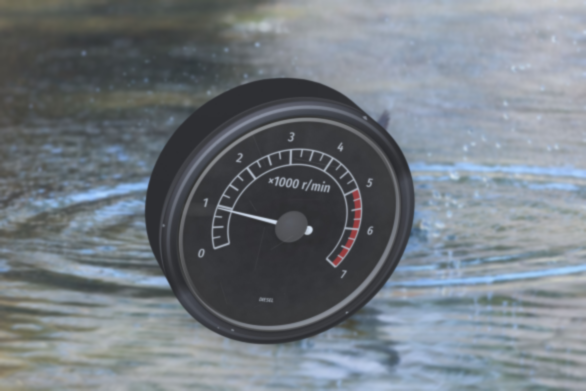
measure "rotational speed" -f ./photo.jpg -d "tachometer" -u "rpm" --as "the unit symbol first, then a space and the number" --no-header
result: rpm 1000
